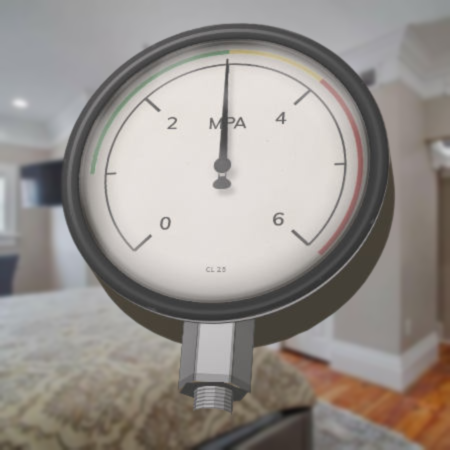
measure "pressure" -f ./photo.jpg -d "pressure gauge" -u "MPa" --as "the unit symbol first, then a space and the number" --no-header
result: MPa 3
